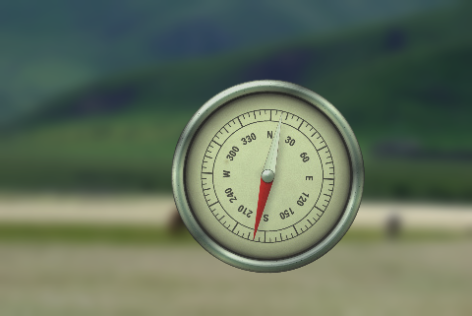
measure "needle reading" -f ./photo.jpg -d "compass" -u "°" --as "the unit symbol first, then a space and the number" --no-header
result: ° 190
